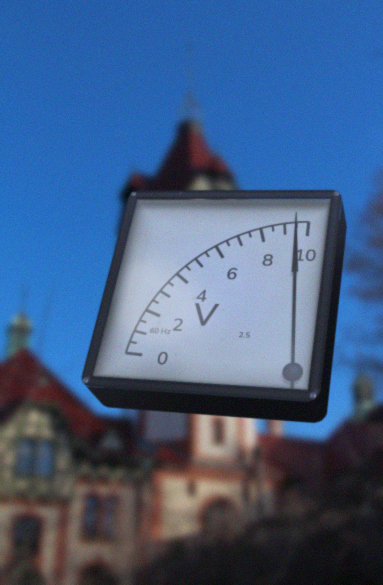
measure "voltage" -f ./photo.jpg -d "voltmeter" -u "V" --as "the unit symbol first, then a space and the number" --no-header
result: V 9.5
